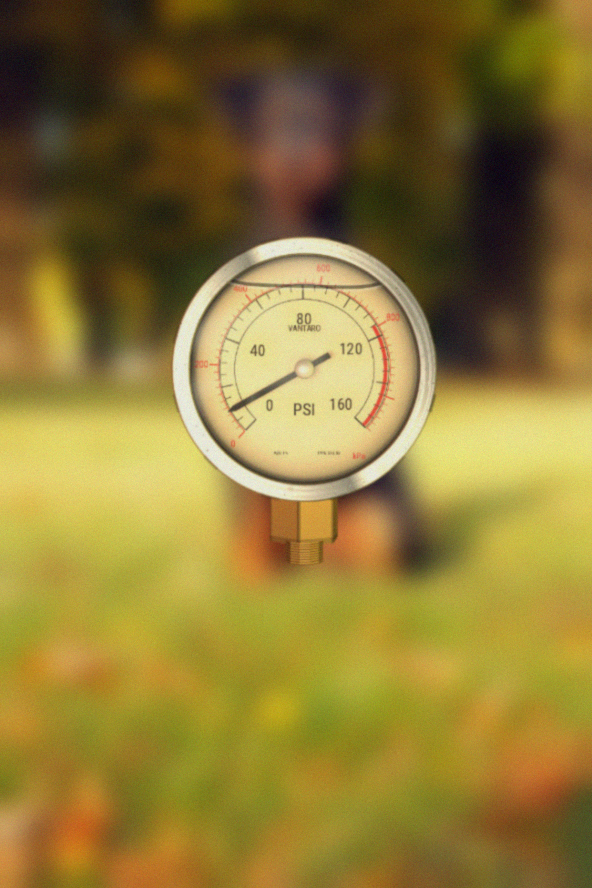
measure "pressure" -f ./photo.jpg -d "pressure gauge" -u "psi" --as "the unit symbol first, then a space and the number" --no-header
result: psi 10
